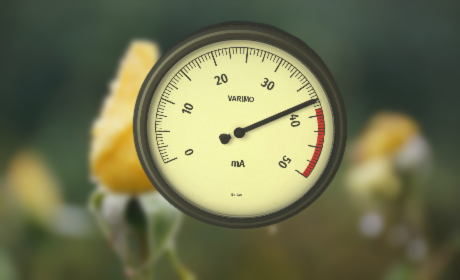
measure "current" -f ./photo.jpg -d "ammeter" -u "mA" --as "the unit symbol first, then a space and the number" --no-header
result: mA 37.5
